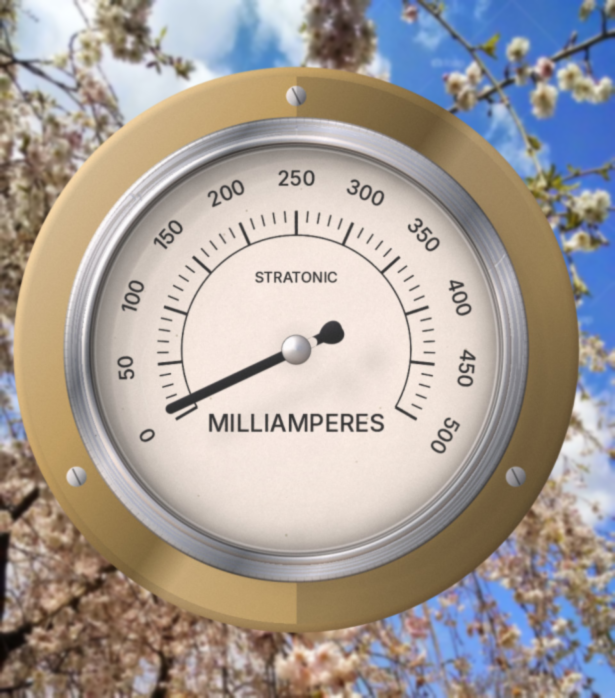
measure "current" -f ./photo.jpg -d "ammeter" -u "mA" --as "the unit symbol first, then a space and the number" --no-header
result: mA 10
